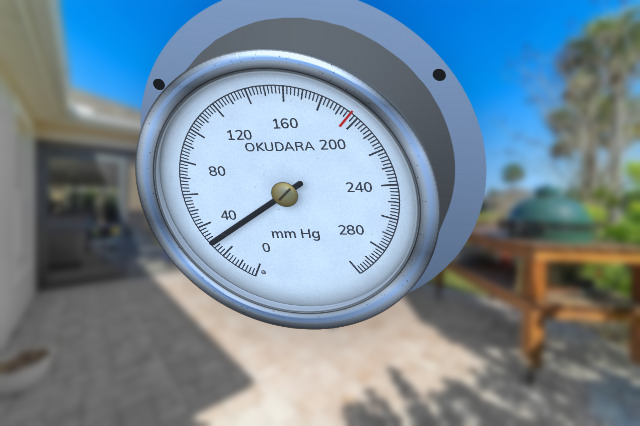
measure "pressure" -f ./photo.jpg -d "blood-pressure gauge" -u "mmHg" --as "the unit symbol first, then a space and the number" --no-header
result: mmHg 30
